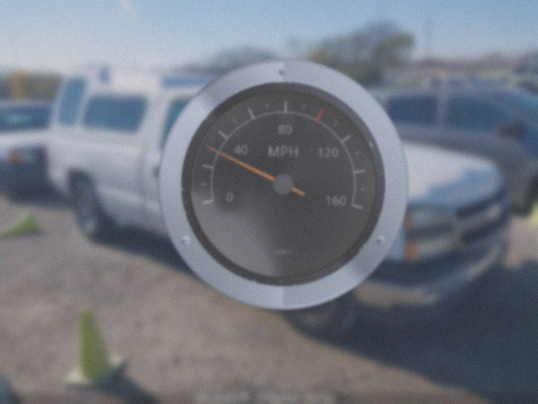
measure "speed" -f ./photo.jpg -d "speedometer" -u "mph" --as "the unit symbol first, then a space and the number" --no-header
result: mph 30
